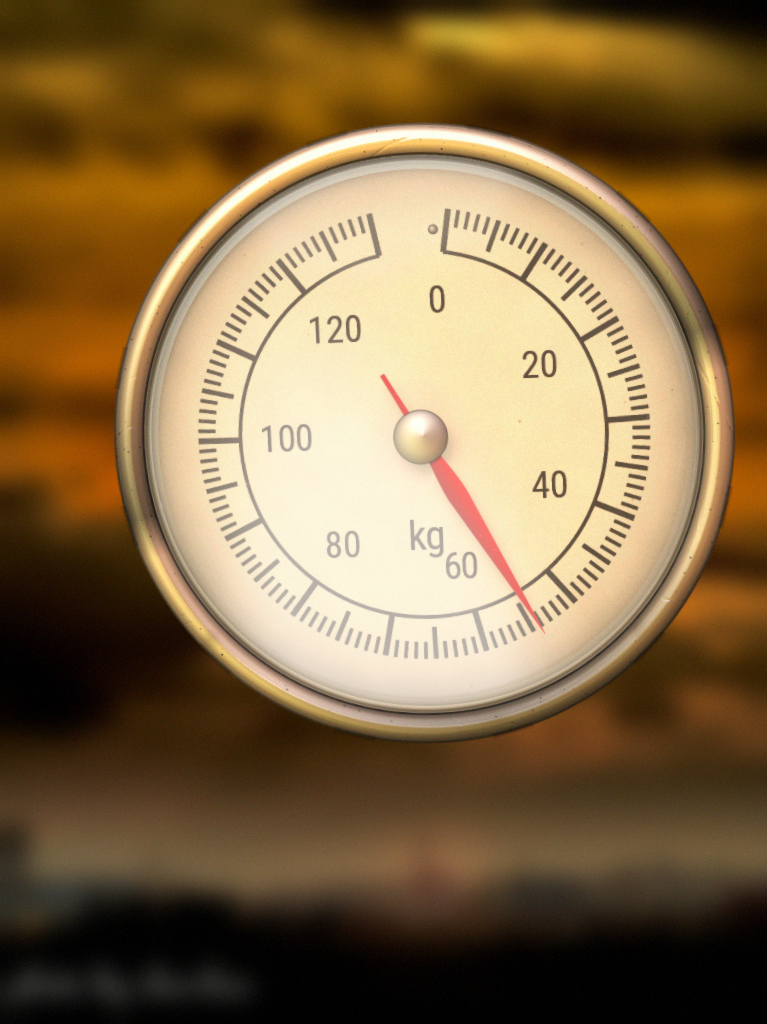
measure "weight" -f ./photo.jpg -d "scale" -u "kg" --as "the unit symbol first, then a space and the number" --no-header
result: kg 54
